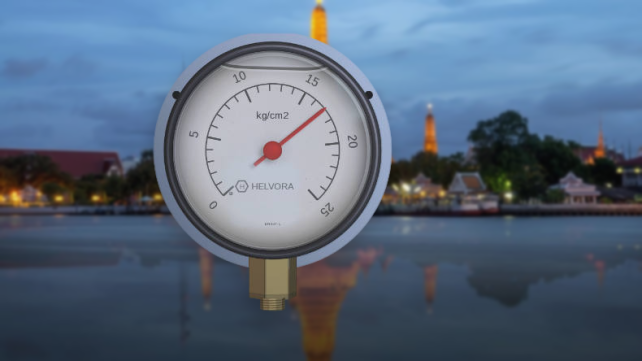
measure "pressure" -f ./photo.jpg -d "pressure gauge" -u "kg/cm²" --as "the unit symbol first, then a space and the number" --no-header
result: kg/cm² 17
